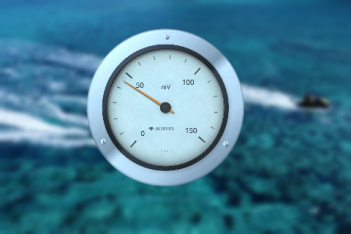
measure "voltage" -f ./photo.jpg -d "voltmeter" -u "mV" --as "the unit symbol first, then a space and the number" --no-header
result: mV 45
